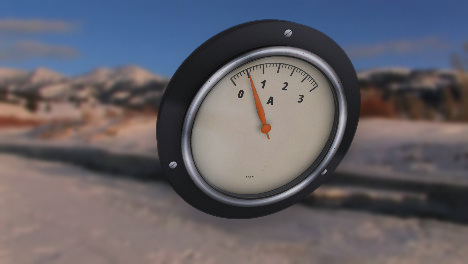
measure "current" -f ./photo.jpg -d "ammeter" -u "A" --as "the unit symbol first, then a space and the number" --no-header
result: A 0.5
